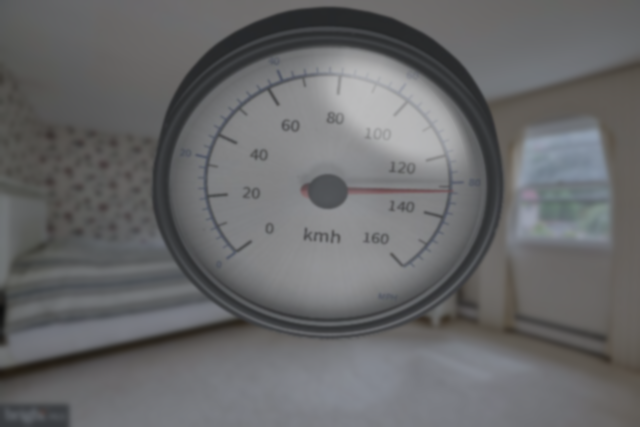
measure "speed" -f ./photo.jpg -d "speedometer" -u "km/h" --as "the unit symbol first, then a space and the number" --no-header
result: km/h 130
